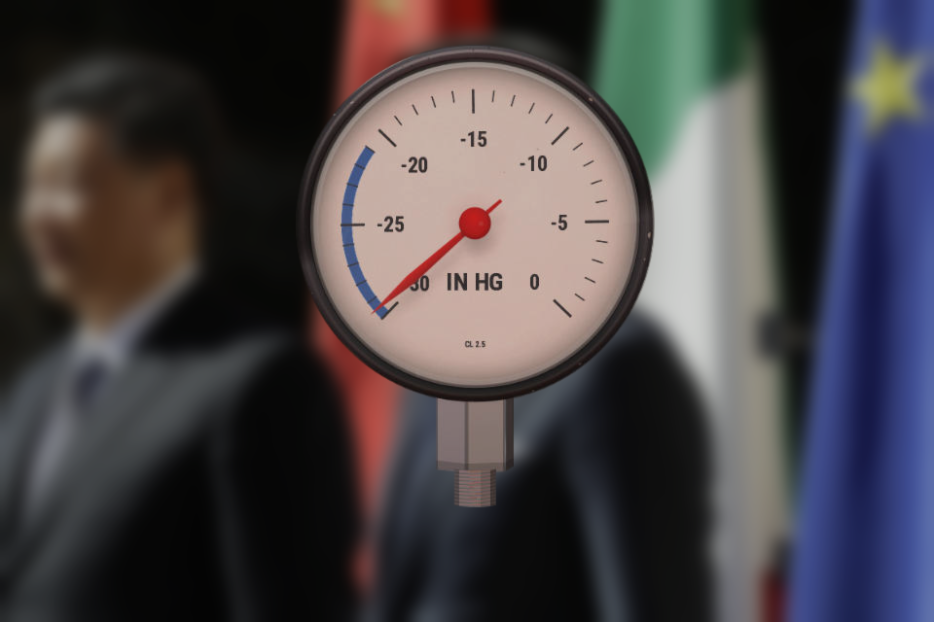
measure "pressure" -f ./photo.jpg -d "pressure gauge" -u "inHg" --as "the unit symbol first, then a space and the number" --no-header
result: inHg -29.5
